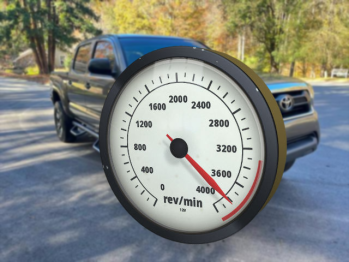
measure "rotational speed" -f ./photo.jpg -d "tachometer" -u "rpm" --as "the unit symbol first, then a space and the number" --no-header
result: rpm 3800
